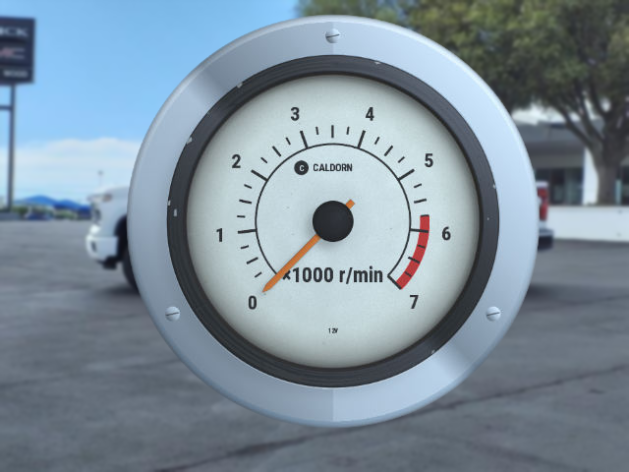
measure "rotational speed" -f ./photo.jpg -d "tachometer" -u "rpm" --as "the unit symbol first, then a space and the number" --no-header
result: rpm 0
